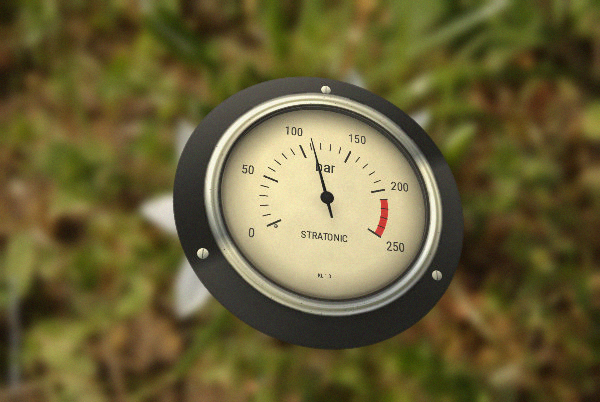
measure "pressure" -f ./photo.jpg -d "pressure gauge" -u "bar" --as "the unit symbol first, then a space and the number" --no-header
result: bar 110
